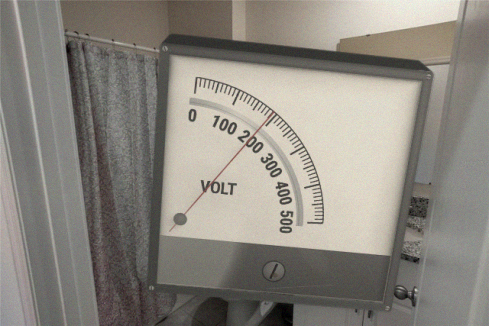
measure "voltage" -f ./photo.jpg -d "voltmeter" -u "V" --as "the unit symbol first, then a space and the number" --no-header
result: V 190
